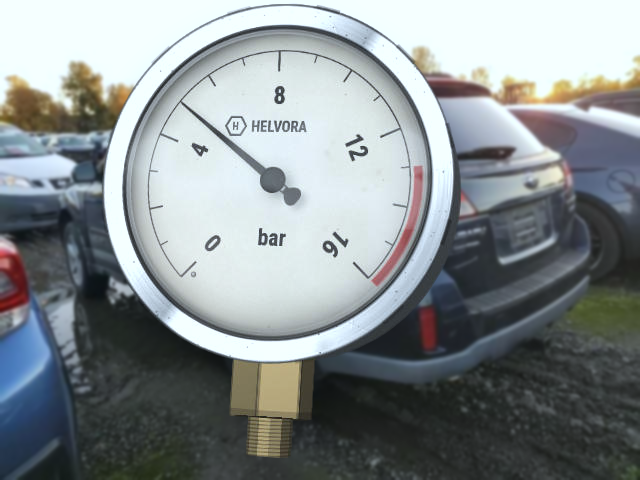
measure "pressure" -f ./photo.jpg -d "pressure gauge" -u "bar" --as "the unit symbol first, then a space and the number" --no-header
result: bar 5
